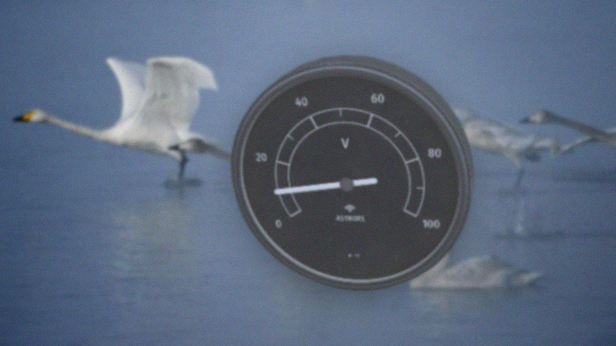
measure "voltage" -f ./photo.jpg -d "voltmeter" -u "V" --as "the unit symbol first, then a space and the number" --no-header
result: V 10
